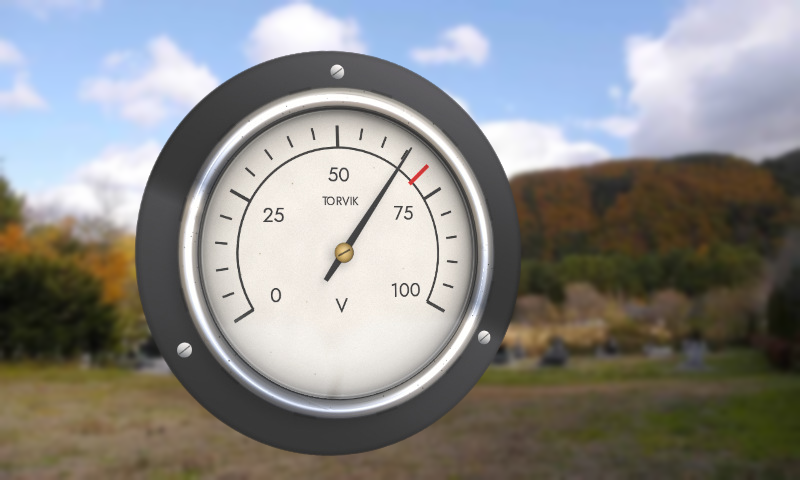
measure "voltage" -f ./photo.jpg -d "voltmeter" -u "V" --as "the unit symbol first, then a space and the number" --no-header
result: V 65
